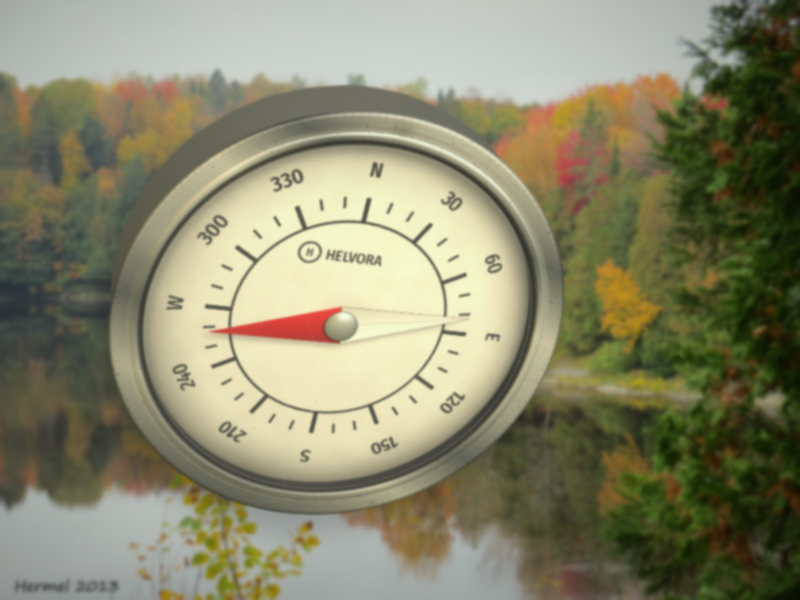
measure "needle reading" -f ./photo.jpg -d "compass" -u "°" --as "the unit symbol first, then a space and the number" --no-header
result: ° 260
